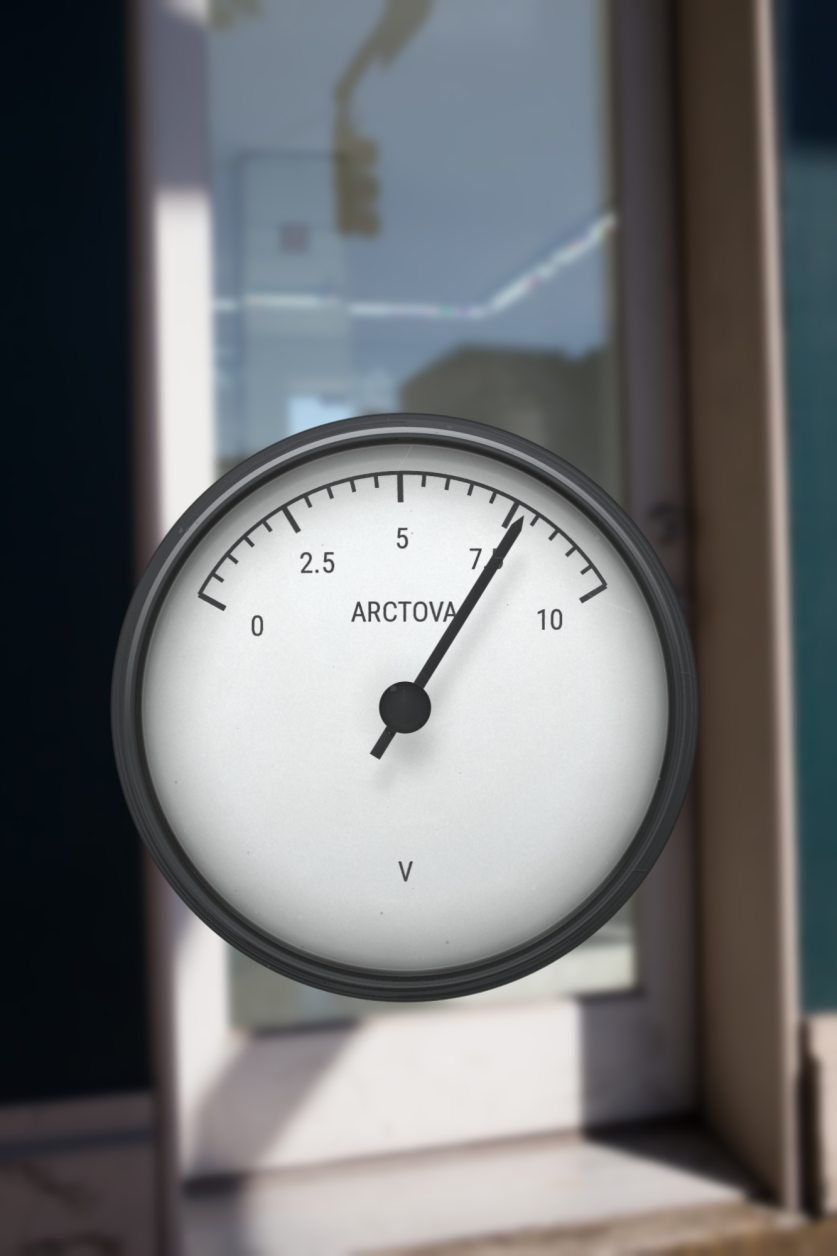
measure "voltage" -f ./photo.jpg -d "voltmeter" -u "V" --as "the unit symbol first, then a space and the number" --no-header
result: V 7.75
